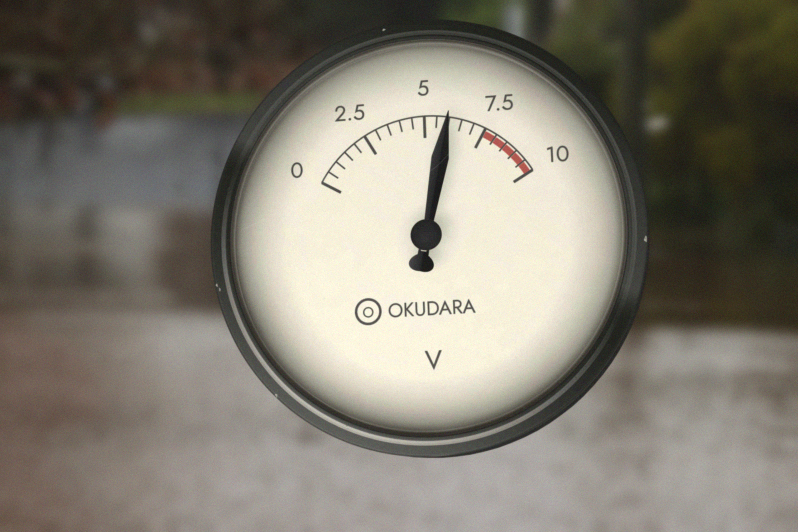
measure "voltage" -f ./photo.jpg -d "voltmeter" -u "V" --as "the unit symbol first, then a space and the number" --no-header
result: V 6
